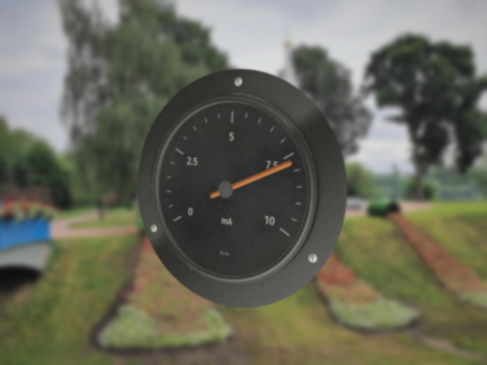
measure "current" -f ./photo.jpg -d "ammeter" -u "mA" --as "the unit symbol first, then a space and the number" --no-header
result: mA 7.75
